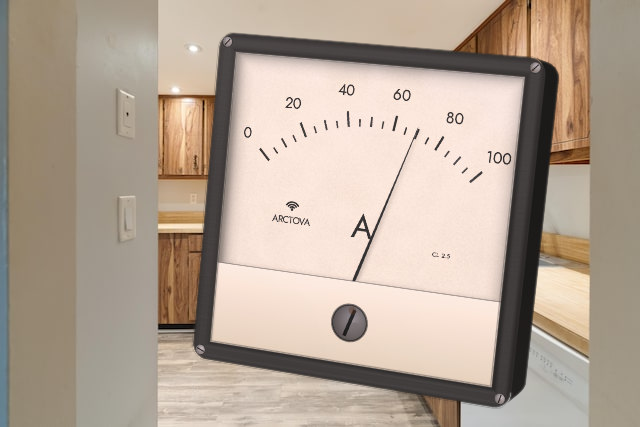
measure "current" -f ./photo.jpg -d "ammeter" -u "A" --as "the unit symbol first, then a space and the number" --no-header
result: A 70
